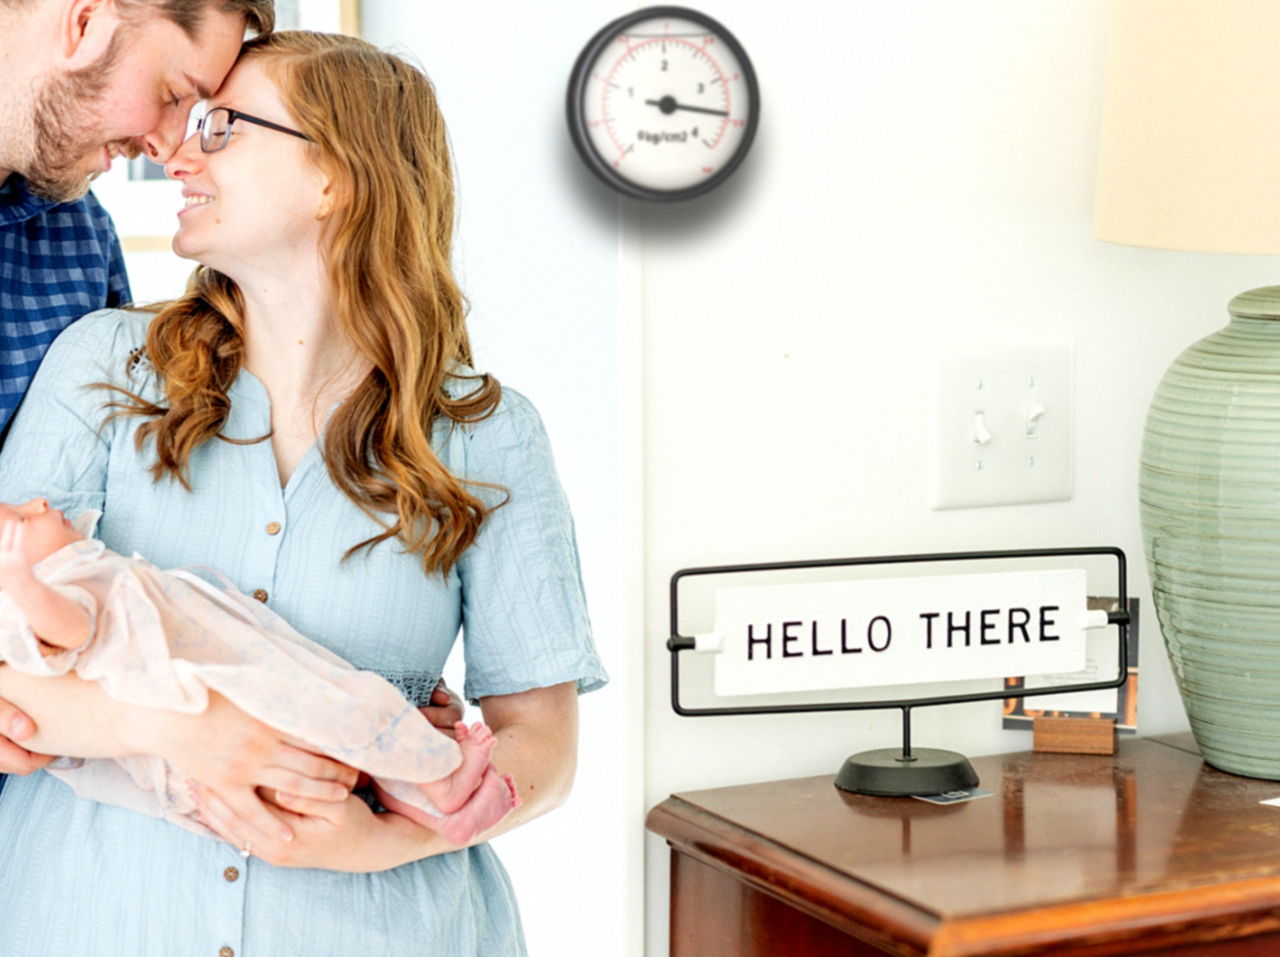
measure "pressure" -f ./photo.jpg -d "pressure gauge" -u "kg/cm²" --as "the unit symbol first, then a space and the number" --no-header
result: kg/cm² 3.5
